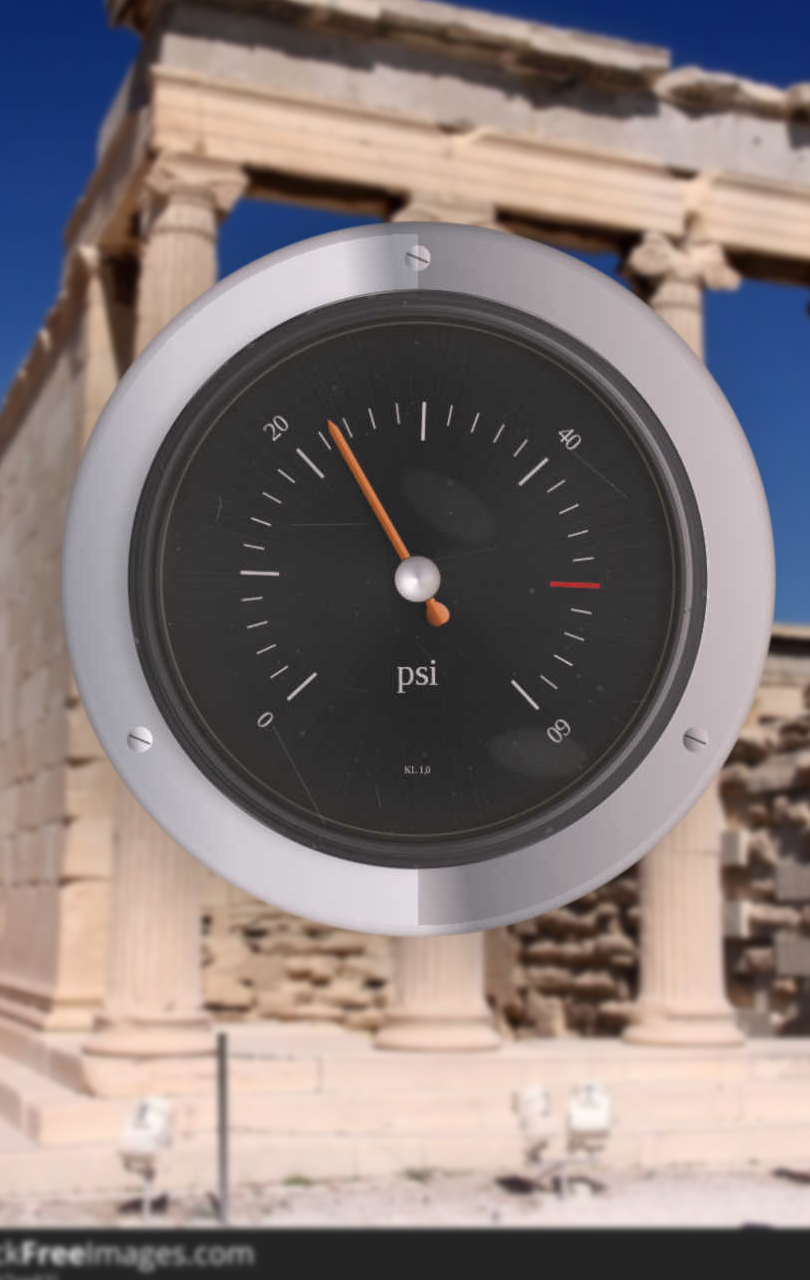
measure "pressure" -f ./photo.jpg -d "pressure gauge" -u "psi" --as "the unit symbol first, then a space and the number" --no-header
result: psi 23
